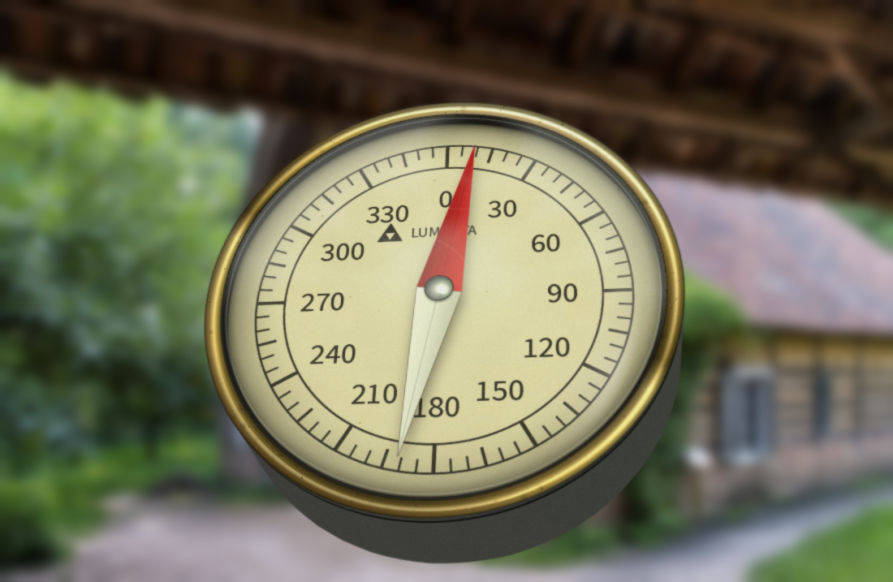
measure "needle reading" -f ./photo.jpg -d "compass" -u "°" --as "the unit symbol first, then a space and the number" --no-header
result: ° 10
